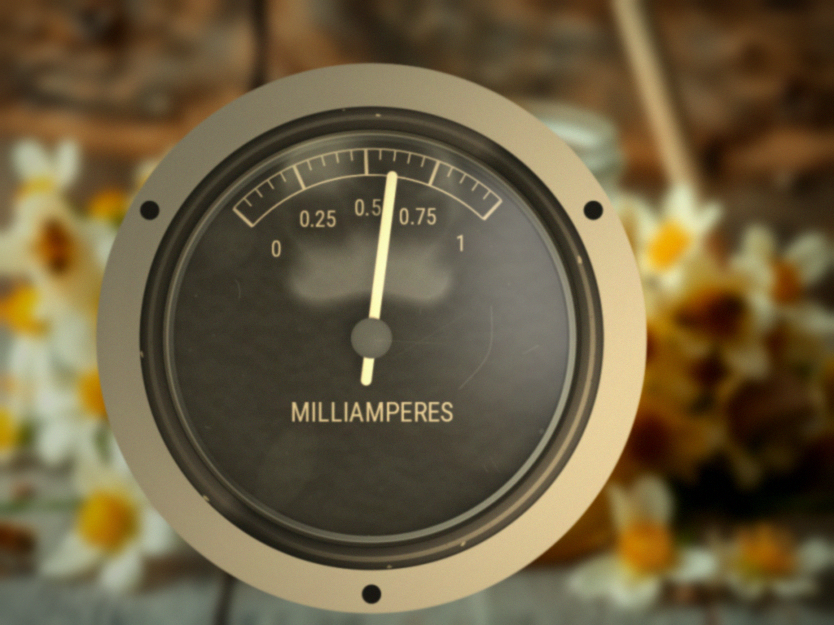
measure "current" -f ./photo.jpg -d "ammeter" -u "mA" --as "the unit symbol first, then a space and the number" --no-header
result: mA 0.6
